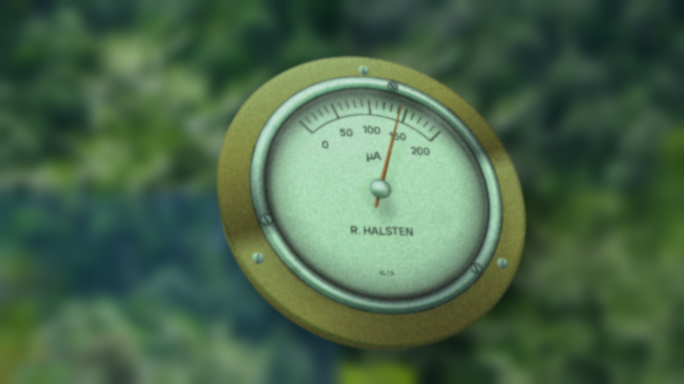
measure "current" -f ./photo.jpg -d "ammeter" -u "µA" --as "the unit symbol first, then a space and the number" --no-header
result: µA 140
